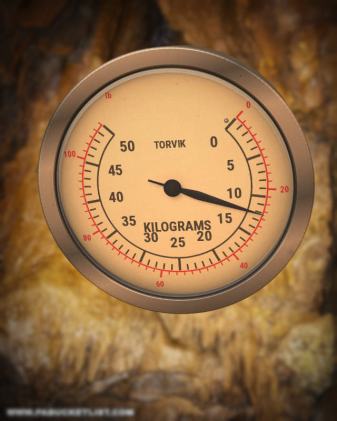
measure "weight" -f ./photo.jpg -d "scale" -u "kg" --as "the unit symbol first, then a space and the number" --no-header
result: kg 12
